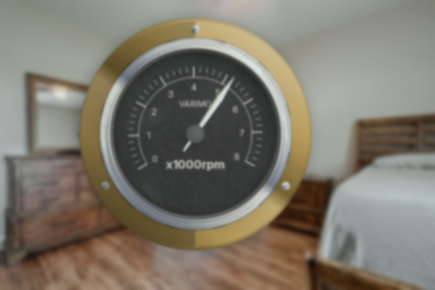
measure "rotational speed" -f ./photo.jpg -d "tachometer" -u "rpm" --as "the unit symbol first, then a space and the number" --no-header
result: rpm 5200
